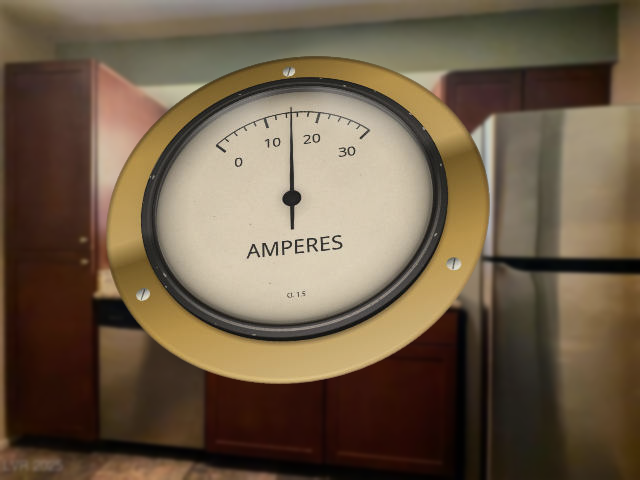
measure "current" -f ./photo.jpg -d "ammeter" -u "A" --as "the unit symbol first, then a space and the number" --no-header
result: A 15
